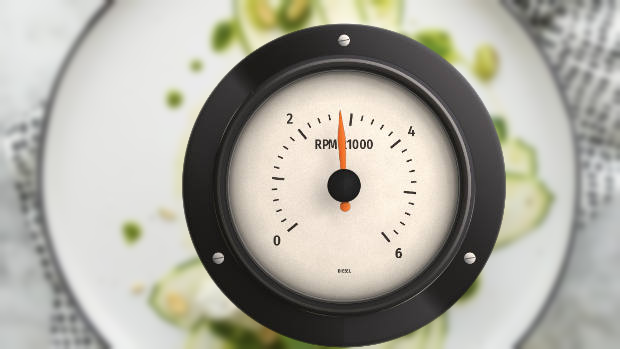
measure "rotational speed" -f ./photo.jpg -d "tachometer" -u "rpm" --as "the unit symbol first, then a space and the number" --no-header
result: rpm 2800
